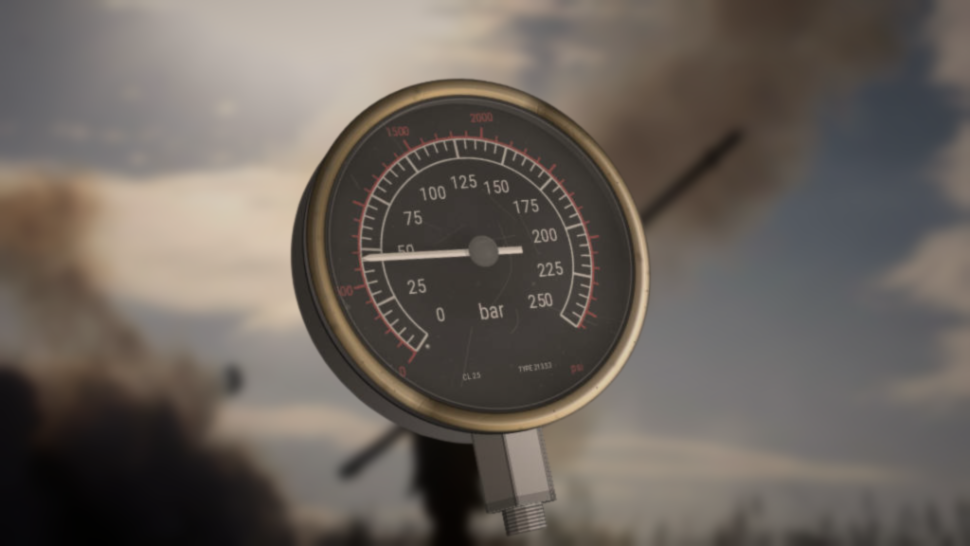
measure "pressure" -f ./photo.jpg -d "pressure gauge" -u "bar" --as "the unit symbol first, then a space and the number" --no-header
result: bar 45
